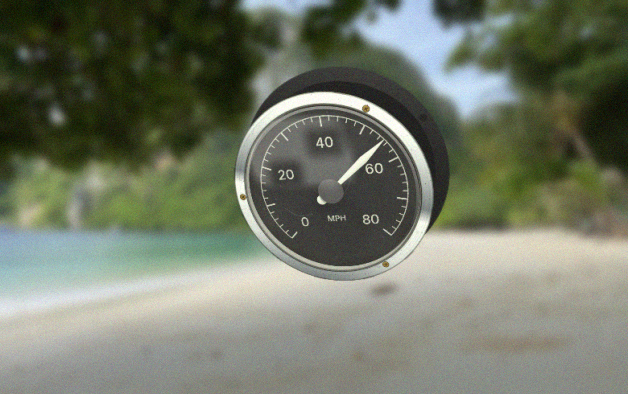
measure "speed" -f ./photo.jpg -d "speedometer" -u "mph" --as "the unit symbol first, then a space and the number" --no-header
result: mph 55
